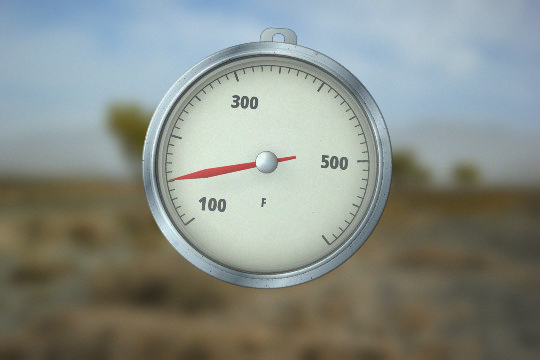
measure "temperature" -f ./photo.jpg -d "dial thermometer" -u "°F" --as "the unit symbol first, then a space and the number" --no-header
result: °F 150
